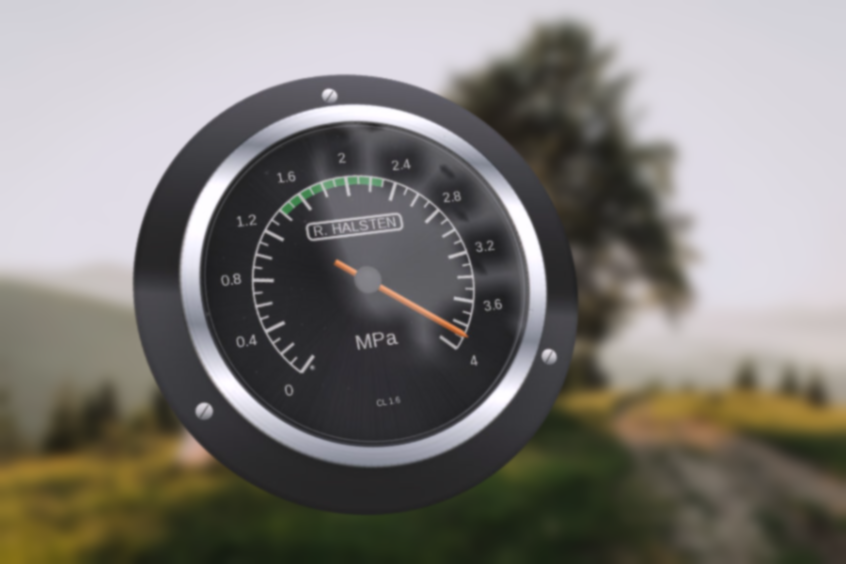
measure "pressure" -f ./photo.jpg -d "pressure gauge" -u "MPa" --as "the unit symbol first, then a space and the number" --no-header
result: MPa 3.9
